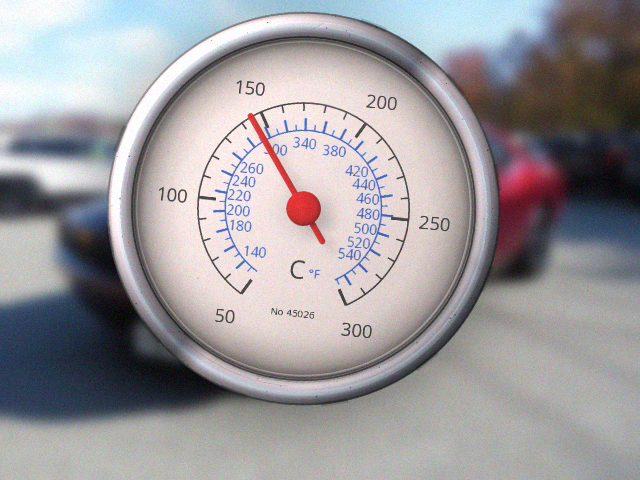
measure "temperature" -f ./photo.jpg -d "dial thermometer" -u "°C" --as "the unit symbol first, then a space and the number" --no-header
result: °C 145
